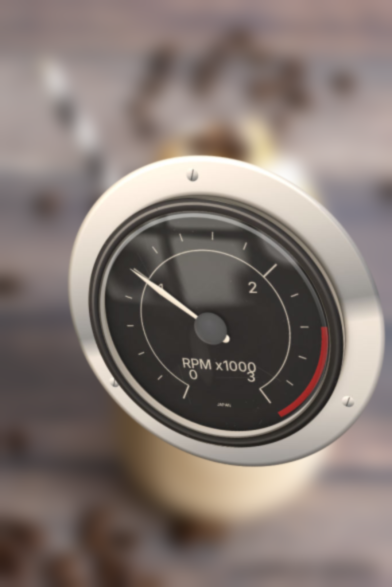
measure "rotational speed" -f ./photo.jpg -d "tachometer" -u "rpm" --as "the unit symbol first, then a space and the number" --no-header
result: rpm 1000
